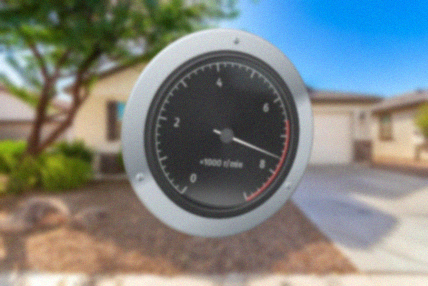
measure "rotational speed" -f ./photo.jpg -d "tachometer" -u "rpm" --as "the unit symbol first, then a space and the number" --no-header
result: rpm 7600
